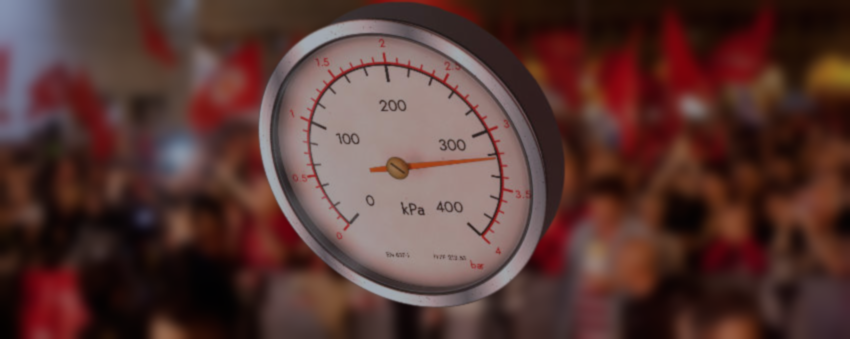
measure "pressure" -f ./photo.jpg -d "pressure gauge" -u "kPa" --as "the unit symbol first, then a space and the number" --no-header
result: kPa 320
